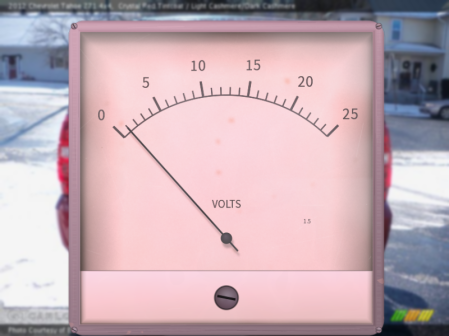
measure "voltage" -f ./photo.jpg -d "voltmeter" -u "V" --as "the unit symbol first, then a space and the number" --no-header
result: V 1
